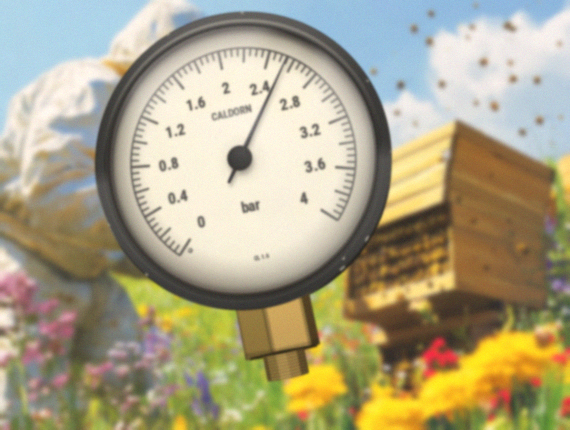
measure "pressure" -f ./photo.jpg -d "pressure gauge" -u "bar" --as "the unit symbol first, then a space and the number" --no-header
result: bar 2.55
